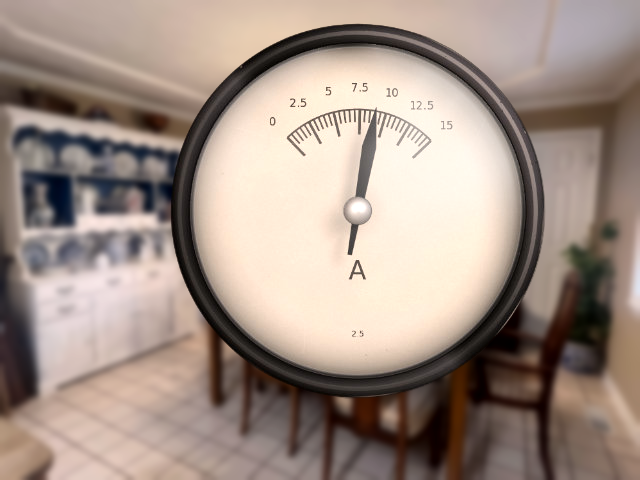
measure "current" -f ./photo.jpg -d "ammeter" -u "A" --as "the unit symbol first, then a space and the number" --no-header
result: A 9
